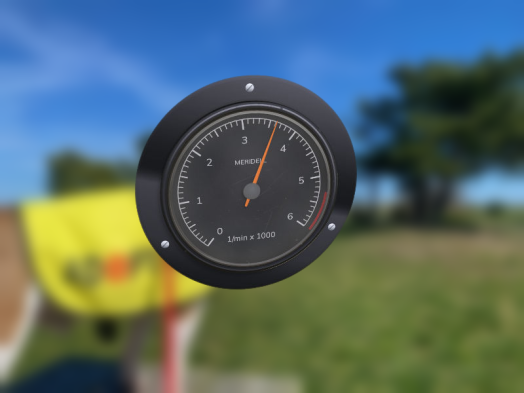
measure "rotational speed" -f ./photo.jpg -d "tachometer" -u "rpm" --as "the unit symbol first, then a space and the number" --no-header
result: rpm 3600
